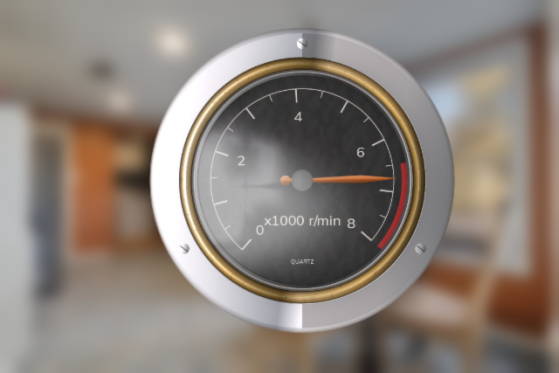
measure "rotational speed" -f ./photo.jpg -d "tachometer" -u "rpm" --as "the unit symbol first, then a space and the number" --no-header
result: rpm 6750
